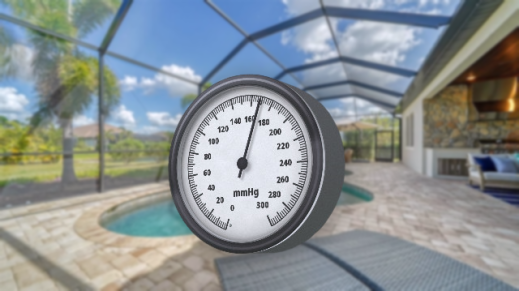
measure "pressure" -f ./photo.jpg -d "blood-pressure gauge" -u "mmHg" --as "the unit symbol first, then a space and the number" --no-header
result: mmHg 170
